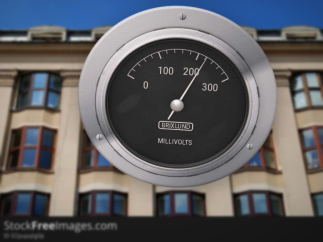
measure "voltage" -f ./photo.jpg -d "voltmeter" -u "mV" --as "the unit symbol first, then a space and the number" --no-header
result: mV 220
